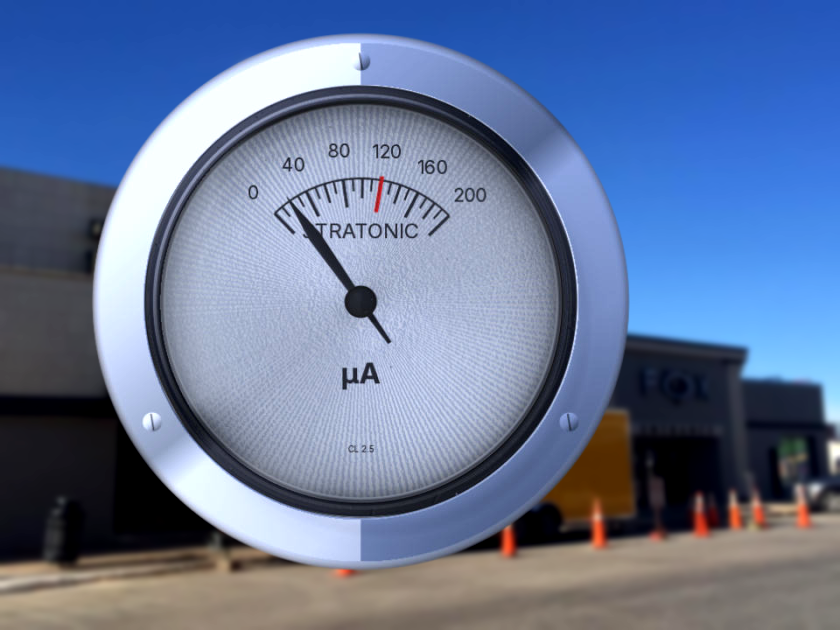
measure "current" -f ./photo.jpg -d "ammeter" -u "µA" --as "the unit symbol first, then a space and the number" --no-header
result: µA 20
